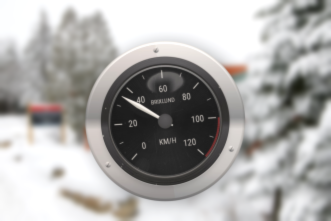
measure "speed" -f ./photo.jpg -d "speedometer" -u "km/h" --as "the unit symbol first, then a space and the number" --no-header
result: km/h 35
